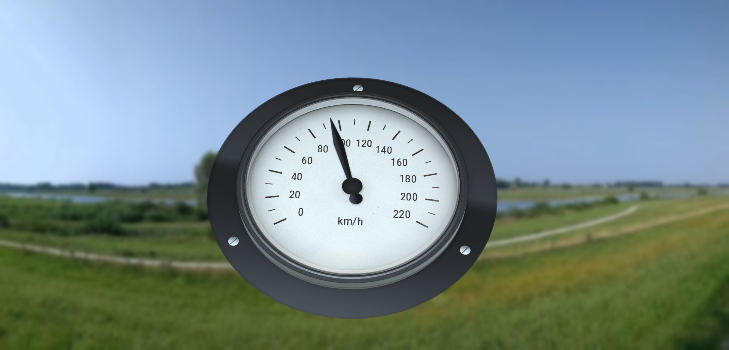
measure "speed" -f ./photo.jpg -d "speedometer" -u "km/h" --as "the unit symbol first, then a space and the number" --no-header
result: km/h 95
